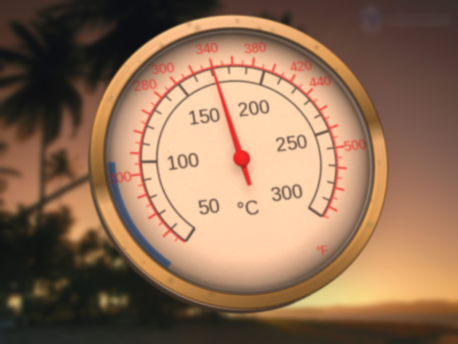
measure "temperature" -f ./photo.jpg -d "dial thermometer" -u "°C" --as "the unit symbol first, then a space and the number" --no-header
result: °C 170
